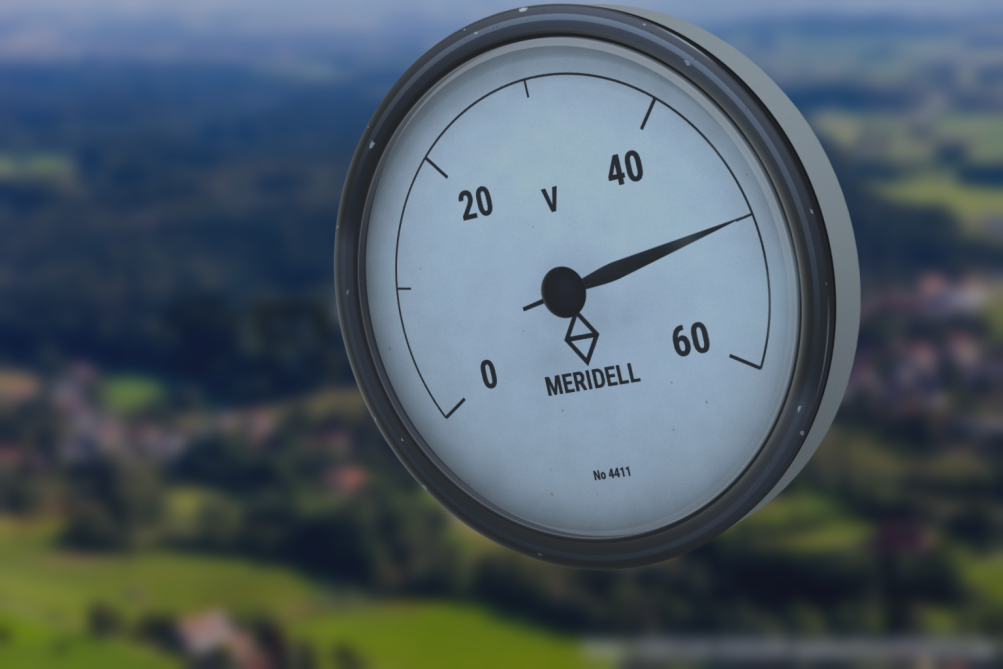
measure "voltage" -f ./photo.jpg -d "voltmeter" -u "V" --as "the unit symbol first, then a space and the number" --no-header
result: V 50
